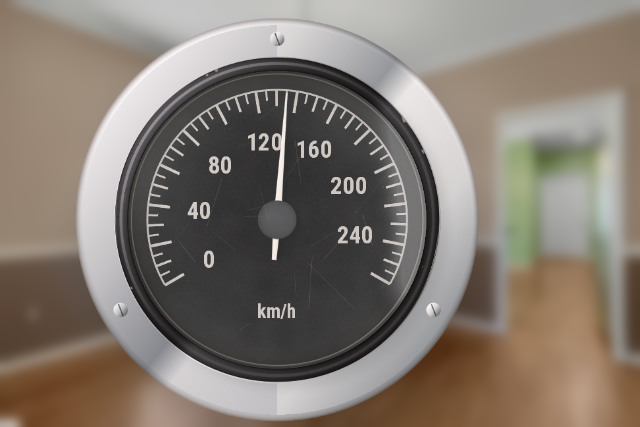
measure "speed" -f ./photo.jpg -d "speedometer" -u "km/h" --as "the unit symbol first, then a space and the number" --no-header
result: km/h 135
